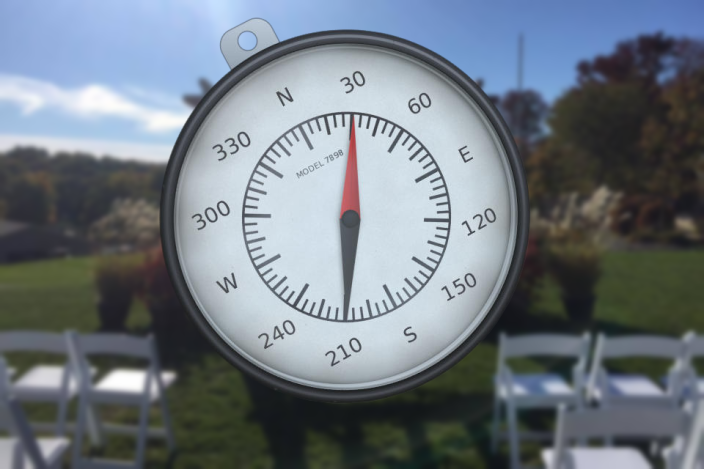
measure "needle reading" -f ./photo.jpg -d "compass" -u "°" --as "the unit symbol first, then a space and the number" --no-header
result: ° 30
